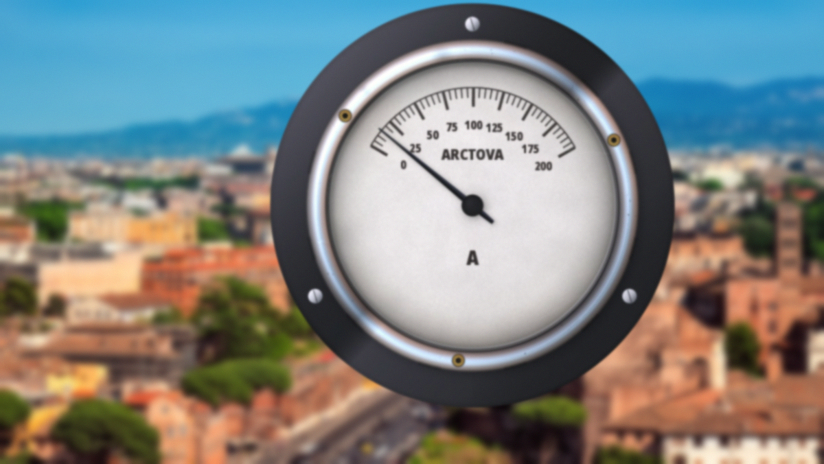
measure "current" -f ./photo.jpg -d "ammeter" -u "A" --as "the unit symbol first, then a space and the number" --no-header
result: A 15
